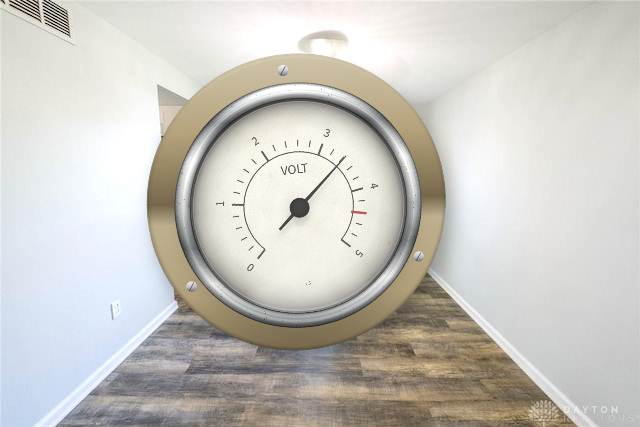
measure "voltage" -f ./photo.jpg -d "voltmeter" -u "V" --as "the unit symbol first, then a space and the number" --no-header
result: V 3.4
